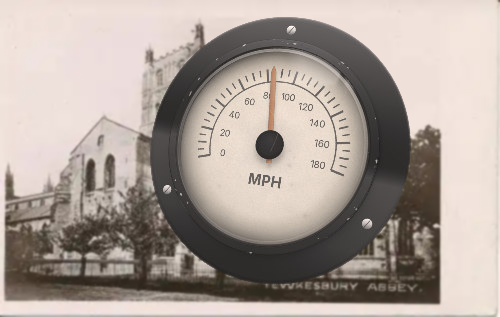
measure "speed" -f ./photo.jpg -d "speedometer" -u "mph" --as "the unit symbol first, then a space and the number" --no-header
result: mph 85
